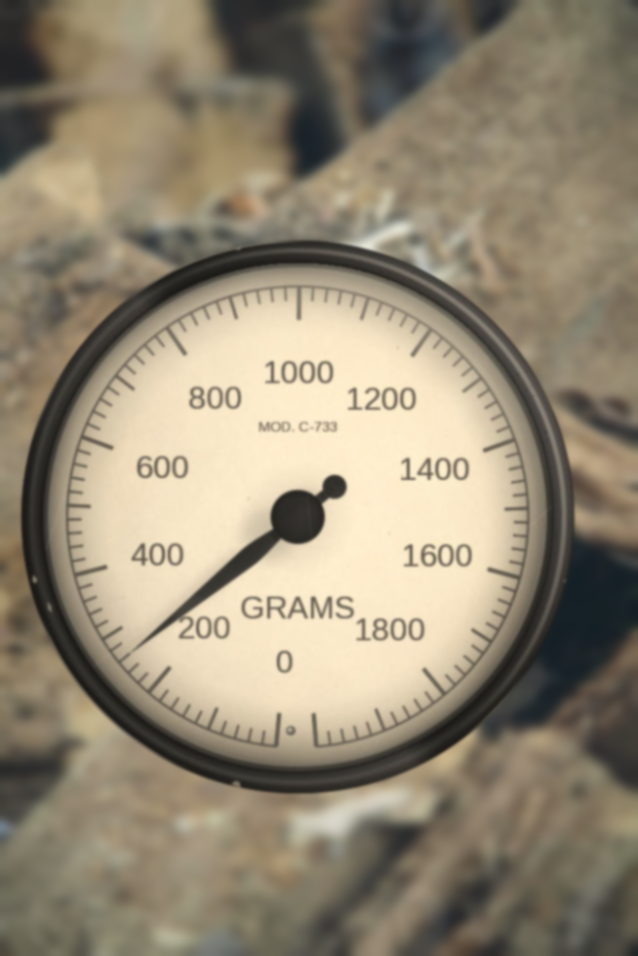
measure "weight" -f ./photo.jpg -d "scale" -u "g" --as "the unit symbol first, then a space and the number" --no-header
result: g 260
